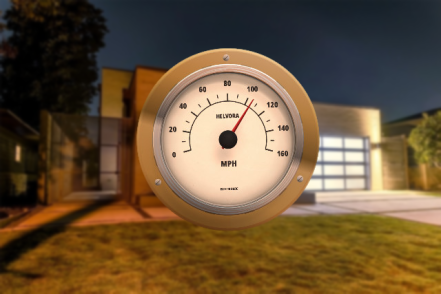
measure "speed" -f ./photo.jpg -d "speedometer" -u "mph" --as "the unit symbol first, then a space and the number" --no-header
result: mph 105
